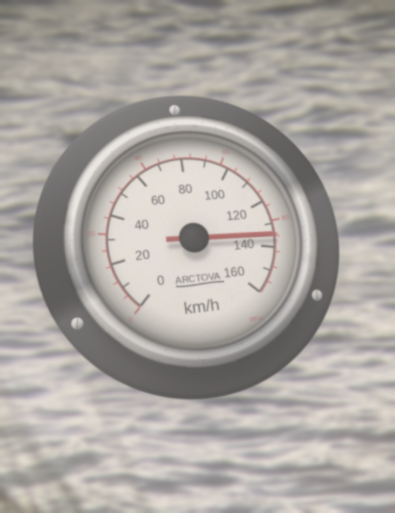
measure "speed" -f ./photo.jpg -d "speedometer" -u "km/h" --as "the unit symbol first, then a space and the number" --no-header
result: km/h 135
